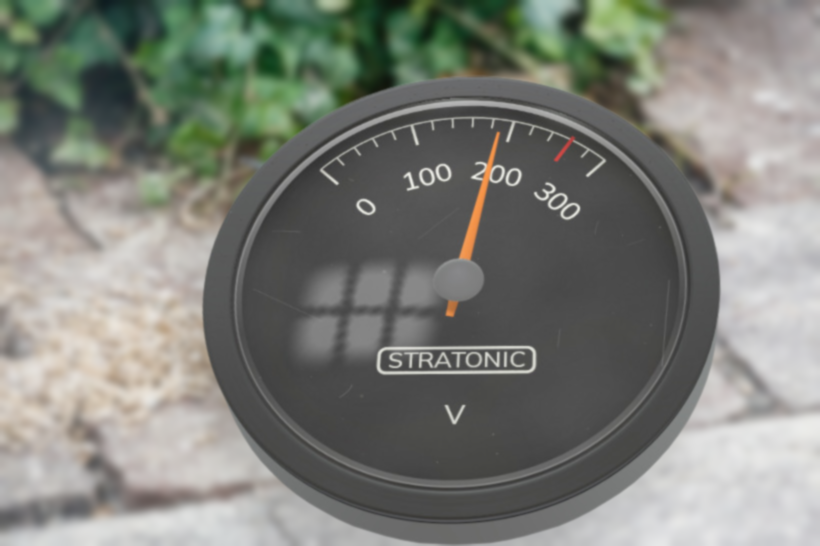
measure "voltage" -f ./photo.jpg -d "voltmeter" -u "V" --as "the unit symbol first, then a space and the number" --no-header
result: V 190
